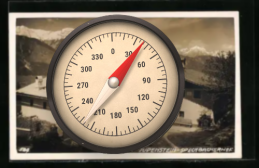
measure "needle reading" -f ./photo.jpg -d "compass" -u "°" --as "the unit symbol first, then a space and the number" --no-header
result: ° 40
